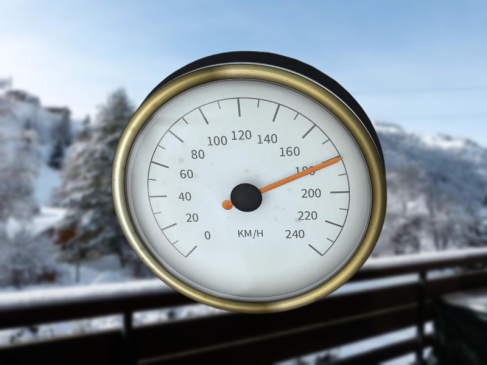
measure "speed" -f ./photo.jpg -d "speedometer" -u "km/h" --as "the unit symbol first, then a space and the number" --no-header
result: km/h 180
